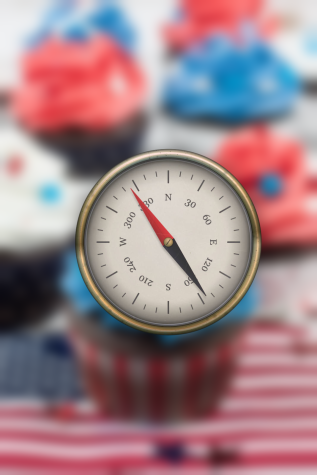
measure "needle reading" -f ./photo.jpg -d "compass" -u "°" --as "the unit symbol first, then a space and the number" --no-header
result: ° 325
